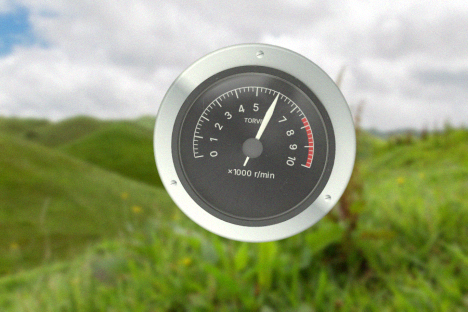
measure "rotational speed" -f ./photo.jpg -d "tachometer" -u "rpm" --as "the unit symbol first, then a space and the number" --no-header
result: rpm 6000
